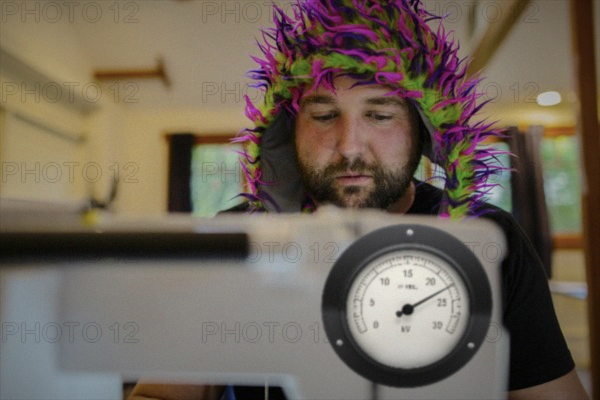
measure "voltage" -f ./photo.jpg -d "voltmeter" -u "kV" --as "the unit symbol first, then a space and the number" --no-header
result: kV 22.5
